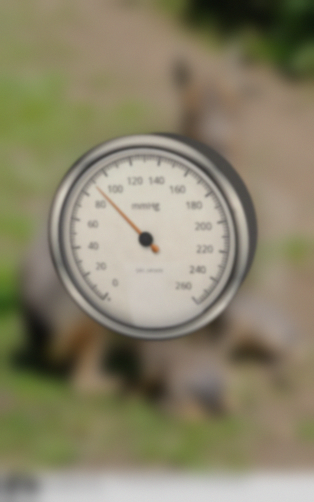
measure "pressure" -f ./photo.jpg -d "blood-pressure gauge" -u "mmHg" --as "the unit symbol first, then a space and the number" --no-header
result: mmHg 90
